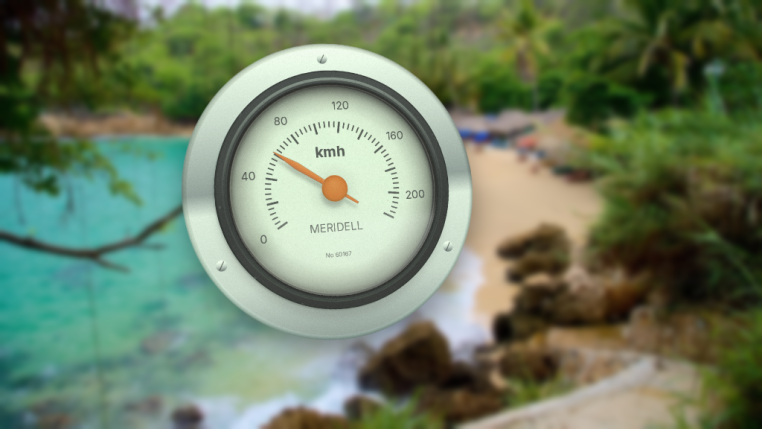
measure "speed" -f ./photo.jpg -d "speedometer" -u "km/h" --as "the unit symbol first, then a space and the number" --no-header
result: km/h 60
